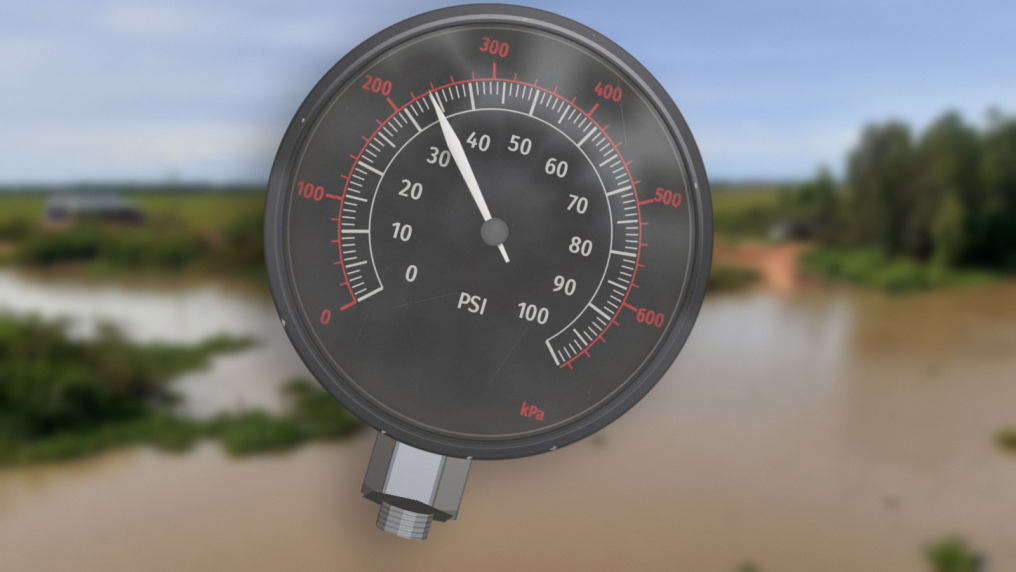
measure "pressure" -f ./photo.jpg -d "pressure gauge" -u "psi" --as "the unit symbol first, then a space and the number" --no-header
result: psi 34
